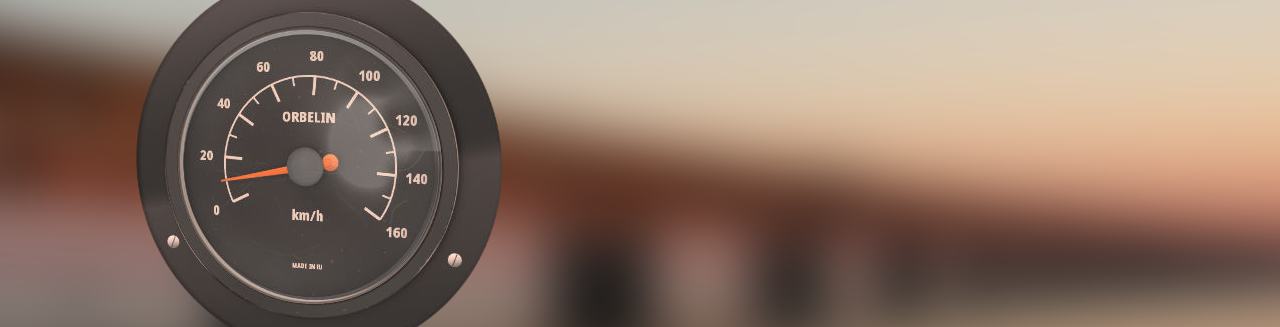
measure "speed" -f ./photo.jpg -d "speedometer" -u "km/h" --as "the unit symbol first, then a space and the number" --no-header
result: km/h 10
